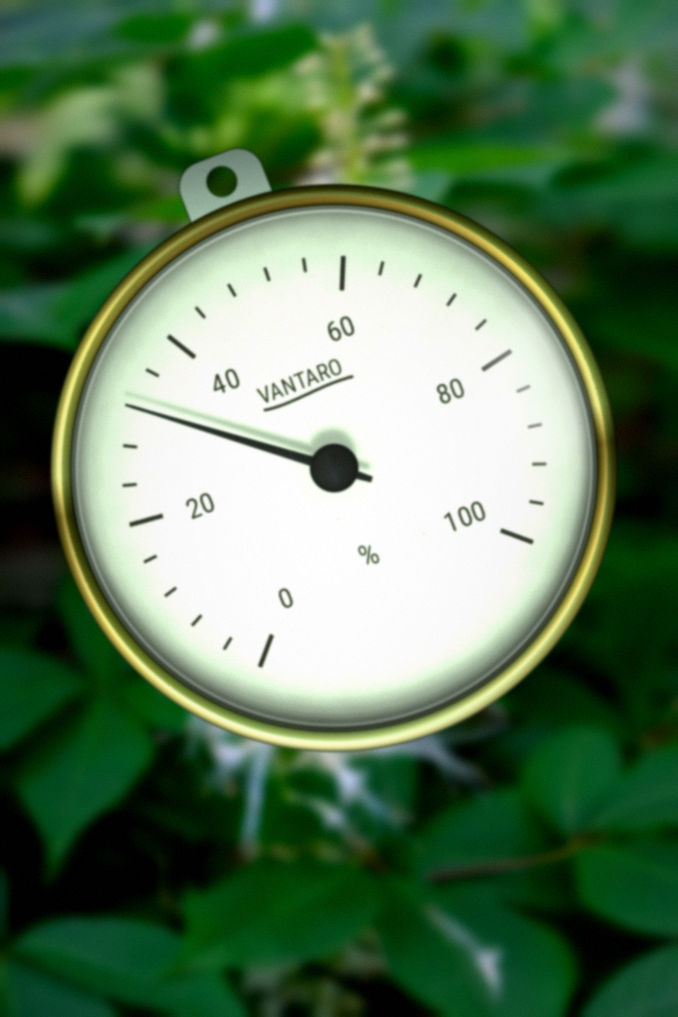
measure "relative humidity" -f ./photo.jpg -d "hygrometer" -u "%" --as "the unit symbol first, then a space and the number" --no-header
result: % 32
